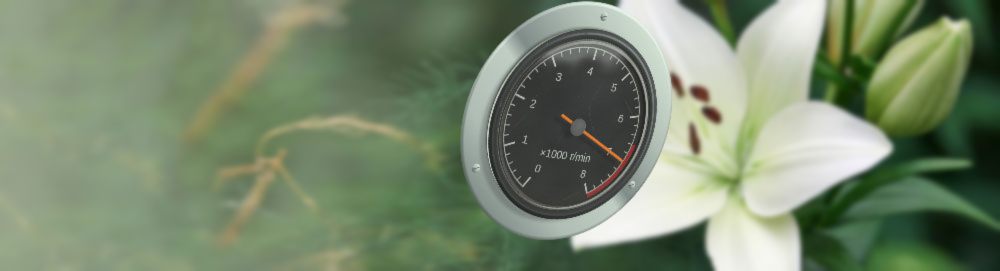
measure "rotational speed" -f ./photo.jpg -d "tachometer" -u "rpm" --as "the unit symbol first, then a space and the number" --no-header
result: rpm 7000
